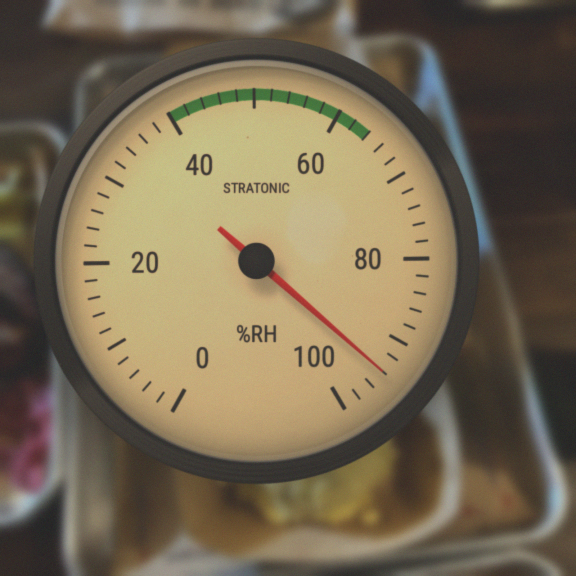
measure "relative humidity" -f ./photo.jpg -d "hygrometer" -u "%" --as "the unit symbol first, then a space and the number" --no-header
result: % 94
